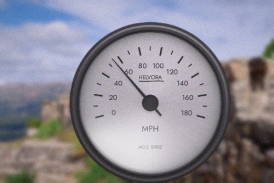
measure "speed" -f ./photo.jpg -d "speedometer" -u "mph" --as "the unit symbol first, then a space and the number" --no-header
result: mph 55
